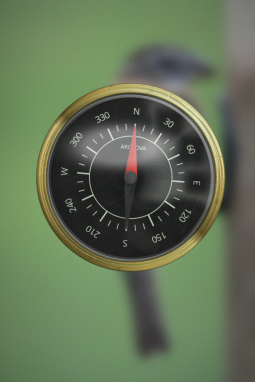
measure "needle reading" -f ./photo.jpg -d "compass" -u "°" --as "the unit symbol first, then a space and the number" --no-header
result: ° 0
